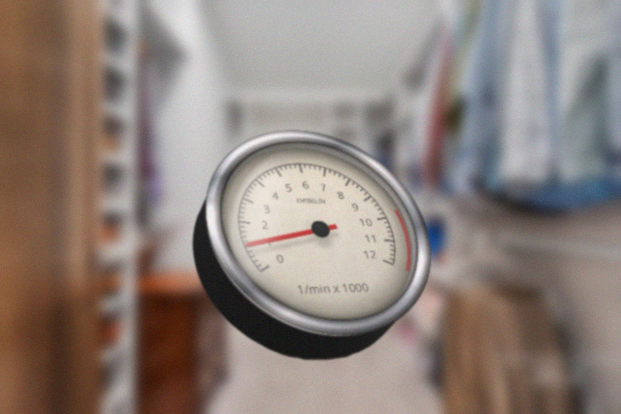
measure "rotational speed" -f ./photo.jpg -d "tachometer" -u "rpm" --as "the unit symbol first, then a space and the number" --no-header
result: rpm 1000
